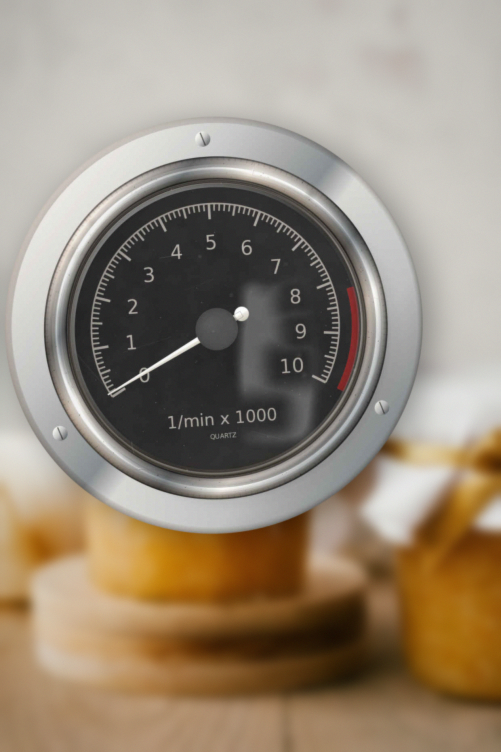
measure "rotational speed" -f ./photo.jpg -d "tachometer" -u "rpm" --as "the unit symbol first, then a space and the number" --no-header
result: rpm 100
